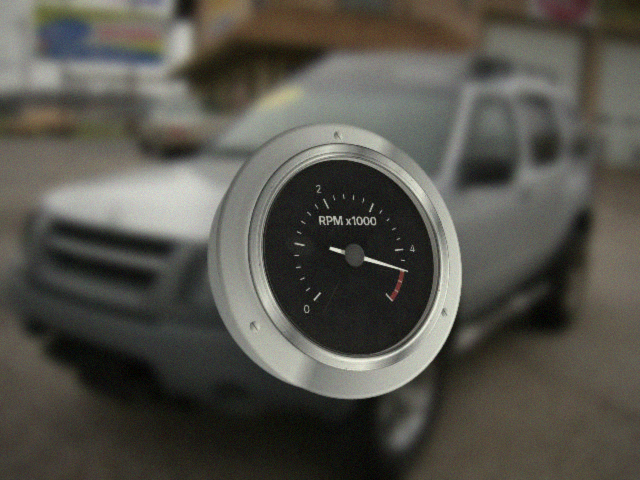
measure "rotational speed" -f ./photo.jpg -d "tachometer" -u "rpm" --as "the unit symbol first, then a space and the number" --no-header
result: rpm 4400
